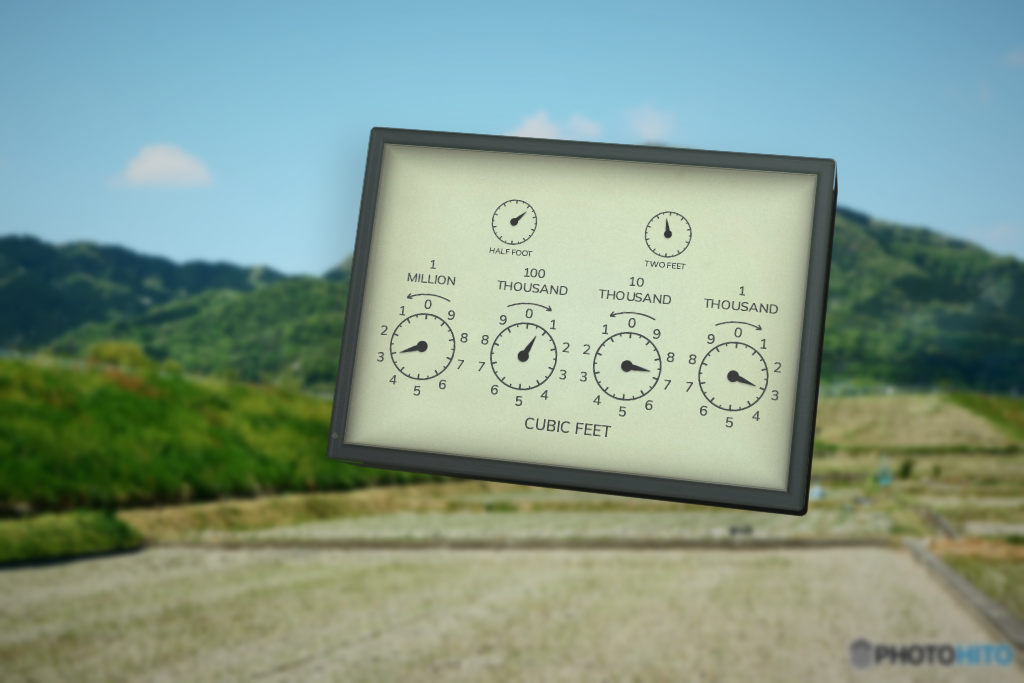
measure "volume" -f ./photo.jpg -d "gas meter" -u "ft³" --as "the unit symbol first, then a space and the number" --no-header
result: ft³ 307300
